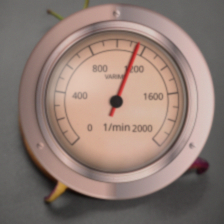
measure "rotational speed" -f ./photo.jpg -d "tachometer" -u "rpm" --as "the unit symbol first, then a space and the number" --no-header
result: rpm 1150
